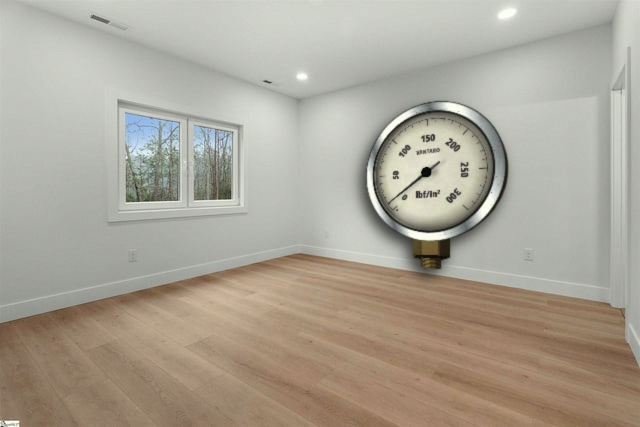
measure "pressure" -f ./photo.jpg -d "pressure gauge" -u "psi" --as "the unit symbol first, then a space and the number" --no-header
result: psi 10
